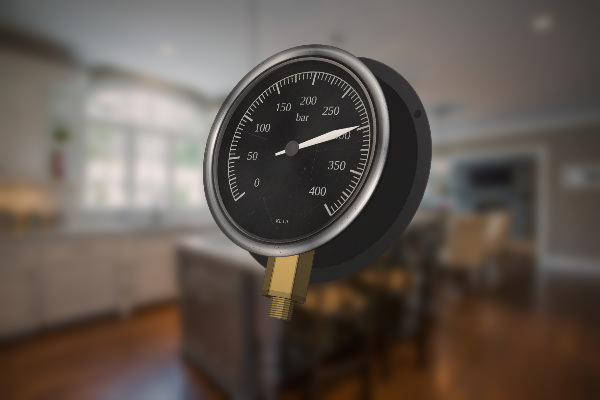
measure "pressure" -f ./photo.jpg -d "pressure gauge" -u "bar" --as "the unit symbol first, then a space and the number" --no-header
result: bar 300
